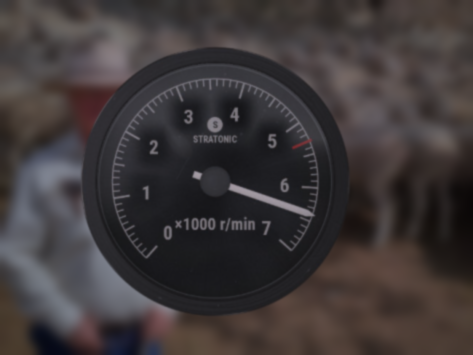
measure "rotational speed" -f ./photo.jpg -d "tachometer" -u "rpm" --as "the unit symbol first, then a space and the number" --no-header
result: rpm 6400
